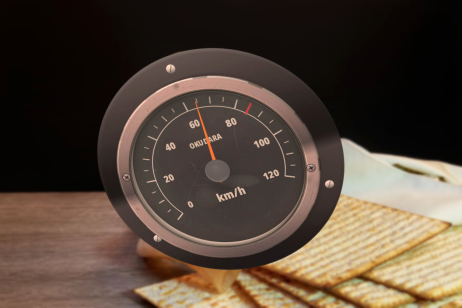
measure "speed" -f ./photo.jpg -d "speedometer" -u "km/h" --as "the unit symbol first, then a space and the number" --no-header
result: km/h 65
